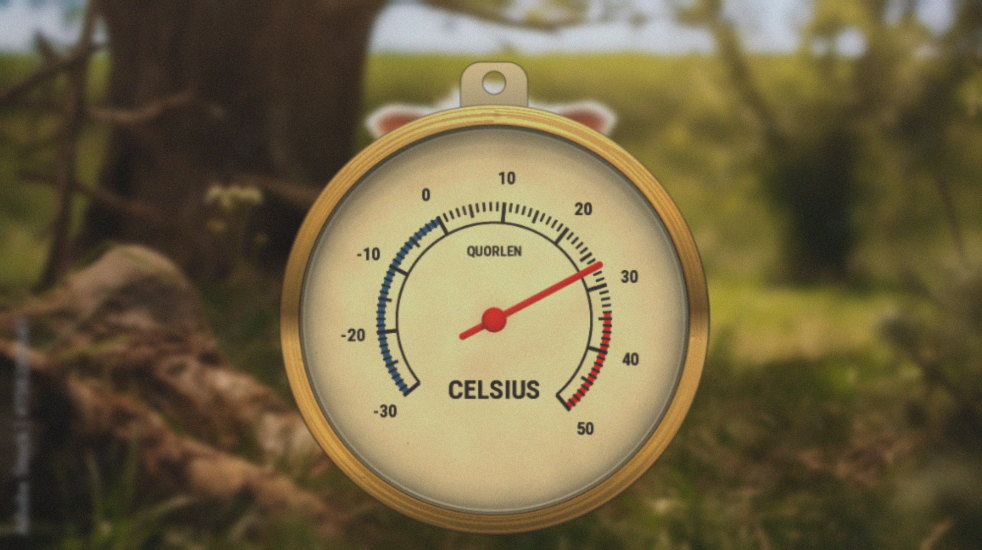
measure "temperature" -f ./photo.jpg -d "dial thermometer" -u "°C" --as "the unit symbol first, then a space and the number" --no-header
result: °C 27
